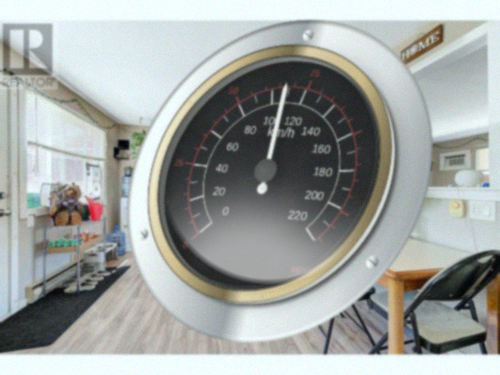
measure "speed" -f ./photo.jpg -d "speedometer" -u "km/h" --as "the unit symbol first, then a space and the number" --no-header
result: km/h 110
